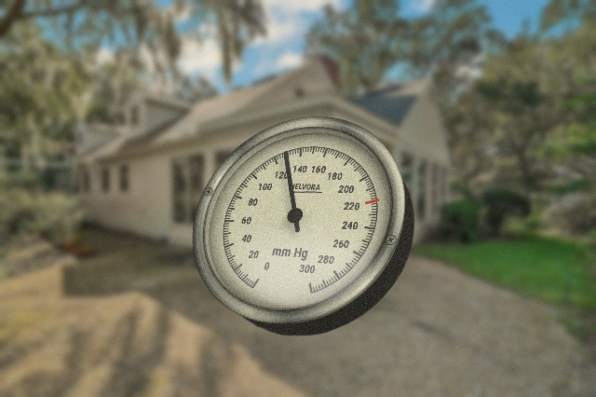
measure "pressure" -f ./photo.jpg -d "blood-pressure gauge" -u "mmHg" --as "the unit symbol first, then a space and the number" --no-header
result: mmHg 130
